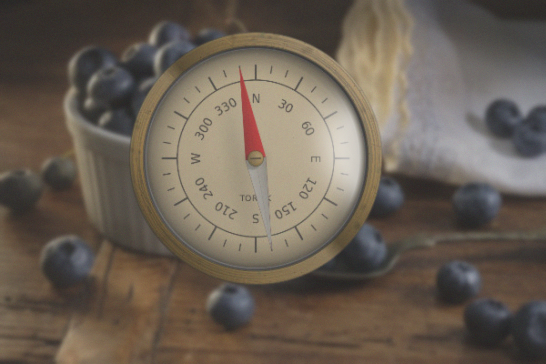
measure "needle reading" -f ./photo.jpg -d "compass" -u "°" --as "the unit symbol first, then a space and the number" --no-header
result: ° 350
